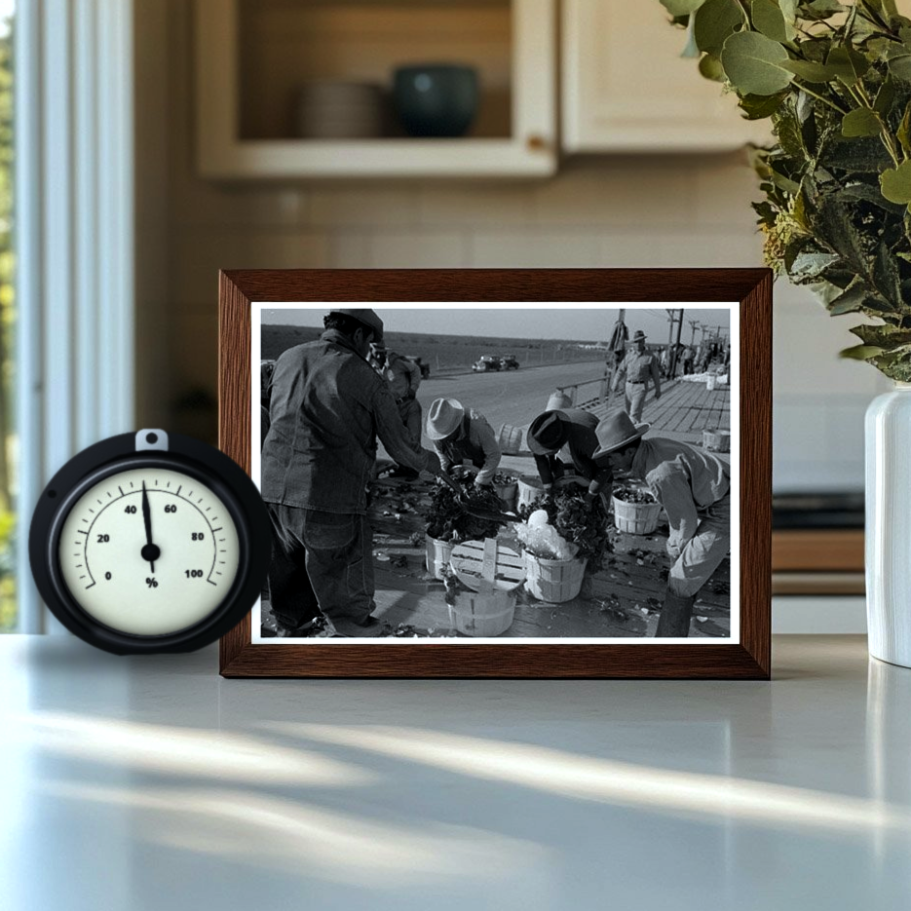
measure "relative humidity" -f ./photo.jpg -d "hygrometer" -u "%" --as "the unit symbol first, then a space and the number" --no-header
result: % 48
